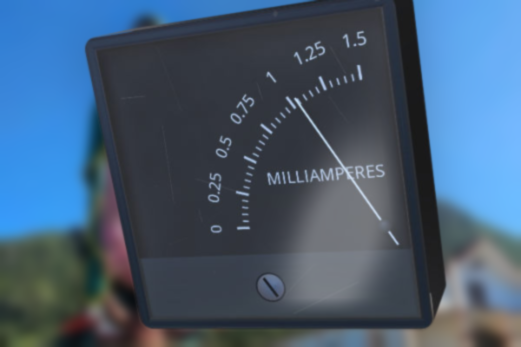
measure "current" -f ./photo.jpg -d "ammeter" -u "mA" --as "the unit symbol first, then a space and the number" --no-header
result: mA 1.05
